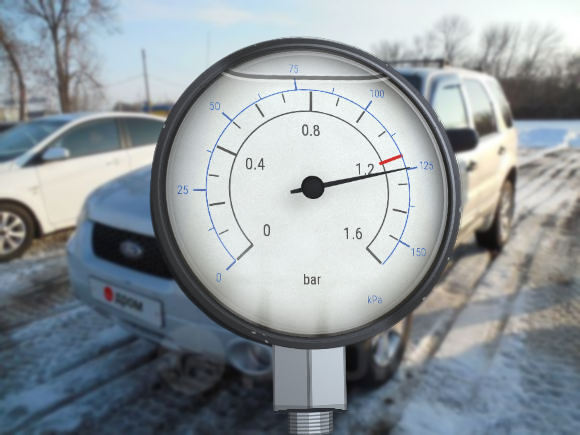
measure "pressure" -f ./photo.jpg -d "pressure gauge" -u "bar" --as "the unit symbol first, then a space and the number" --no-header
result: bar 1.25
